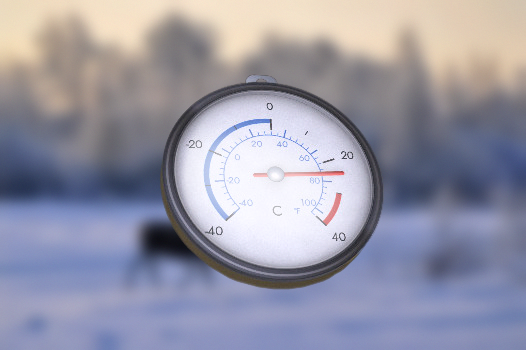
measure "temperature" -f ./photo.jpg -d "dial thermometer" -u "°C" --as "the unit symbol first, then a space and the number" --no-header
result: °C 25
